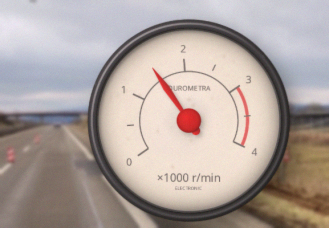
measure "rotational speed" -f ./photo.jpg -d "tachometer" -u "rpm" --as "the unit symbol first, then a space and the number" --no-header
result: rpm 1500
